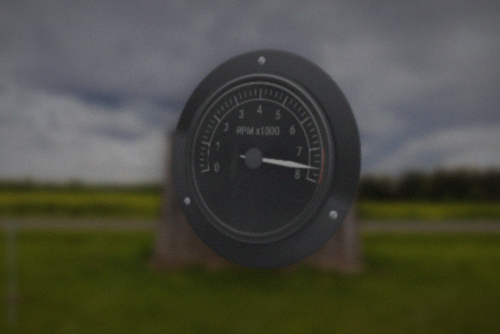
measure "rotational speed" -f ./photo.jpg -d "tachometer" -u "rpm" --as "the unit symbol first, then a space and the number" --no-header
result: rpm 7600
